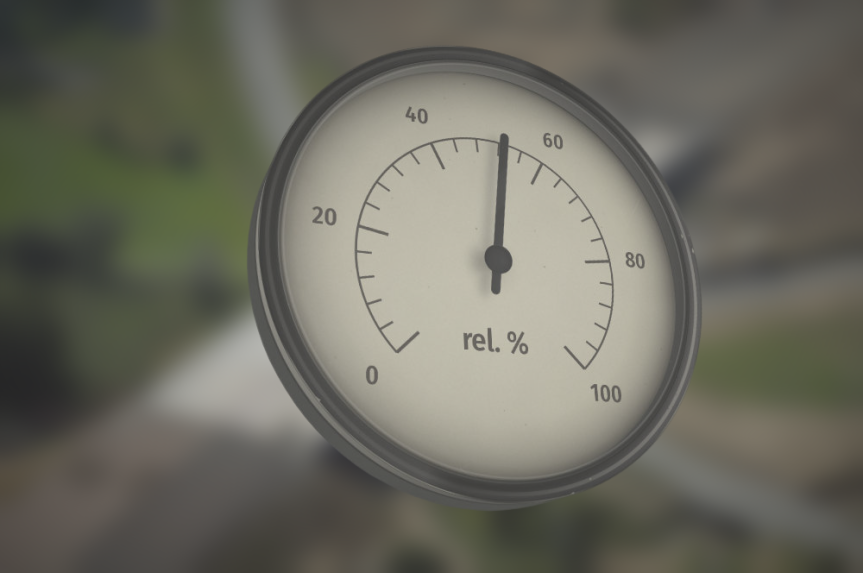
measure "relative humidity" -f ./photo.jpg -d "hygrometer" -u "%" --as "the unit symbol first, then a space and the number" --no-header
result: % 52
